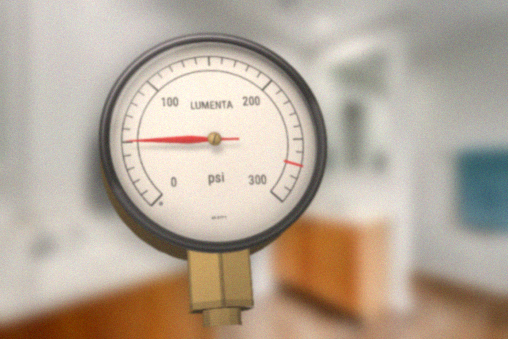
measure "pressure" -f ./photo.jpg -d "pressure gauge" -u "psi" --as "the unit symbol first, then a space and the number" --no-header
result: psi 50
